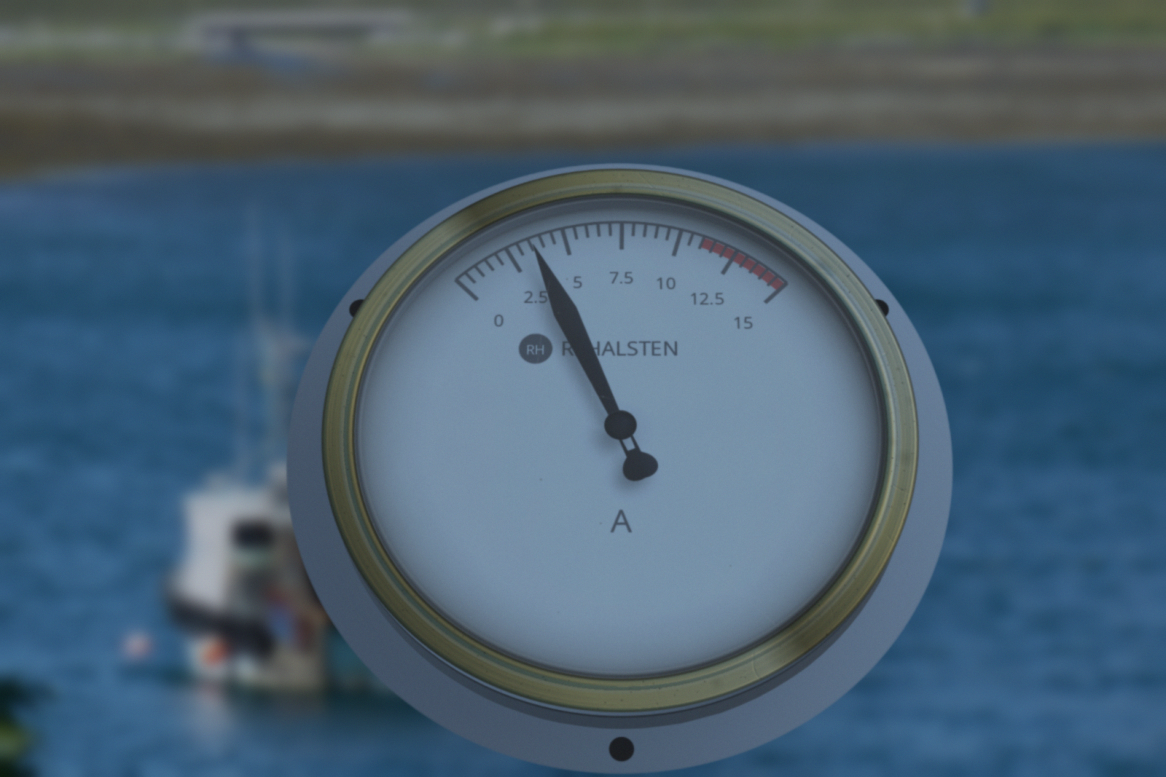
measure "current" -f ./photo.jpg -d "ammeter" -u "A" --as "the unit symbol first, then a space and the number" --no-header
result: A 3.5
